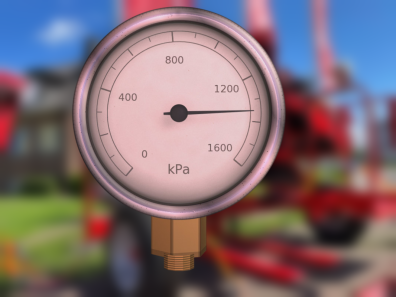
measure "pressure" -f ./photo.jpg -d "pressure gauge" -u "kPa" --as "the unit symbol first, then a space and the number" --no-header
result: kPa 1350
